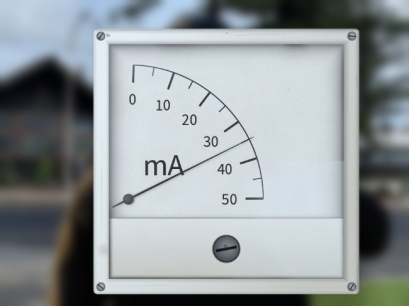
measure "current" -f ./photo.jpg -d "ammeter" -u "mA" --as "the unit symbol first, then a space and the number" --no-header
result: mA 35
